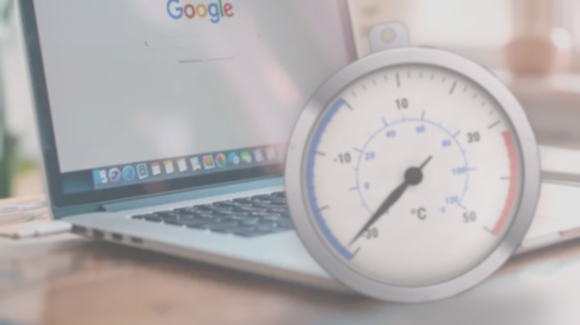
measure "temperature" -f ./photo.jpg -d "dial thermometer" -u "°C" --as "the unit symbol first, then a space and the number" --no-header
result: °C -28
